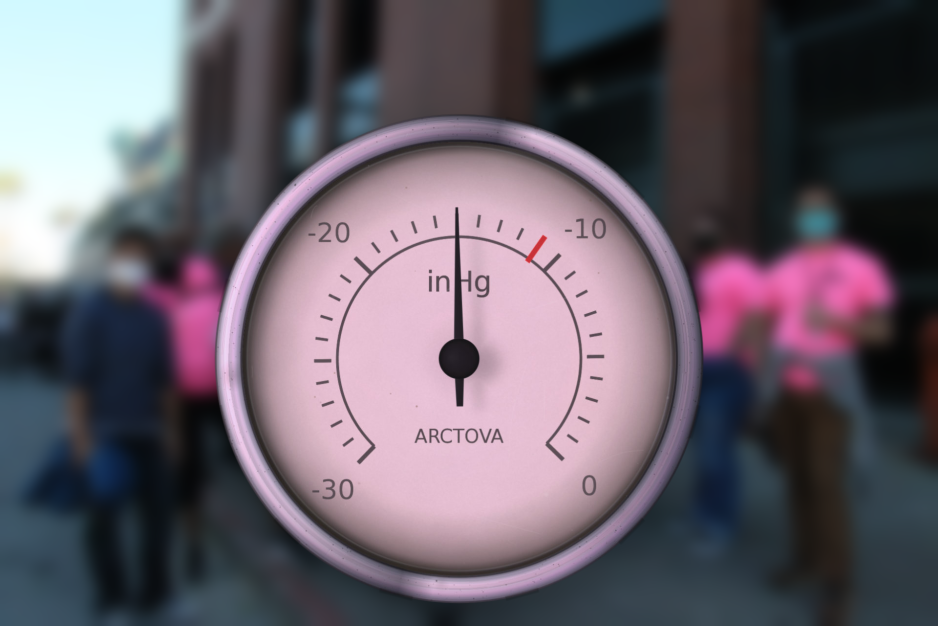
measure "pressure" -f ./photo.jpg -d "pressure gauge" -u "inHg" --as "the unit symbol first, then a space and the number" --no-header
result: inHg -15
